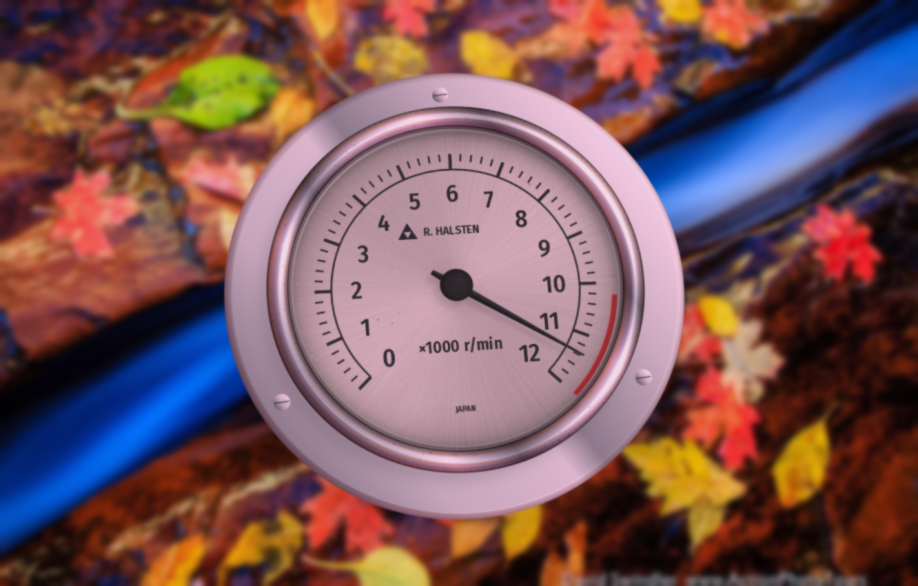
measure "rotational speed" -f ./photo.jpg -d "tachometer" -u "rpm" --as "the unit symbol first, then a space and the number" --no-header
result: rpm 11400
